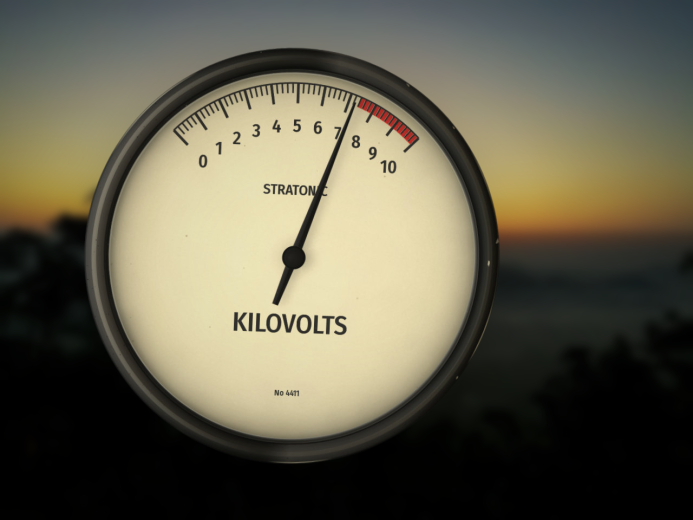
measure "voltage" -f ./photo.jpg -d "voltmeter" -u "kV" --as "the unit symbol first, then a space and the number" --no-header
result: kV 7.2
